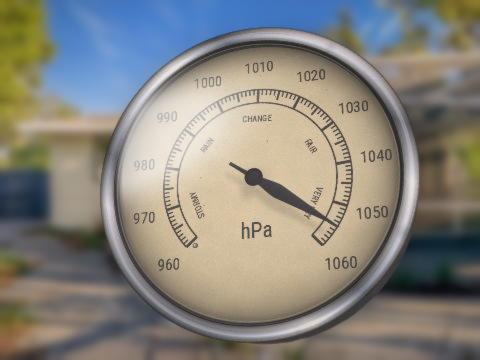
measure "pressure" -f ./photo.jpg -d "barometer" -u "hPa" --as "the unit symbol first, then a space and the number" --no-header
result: hPa 1055
